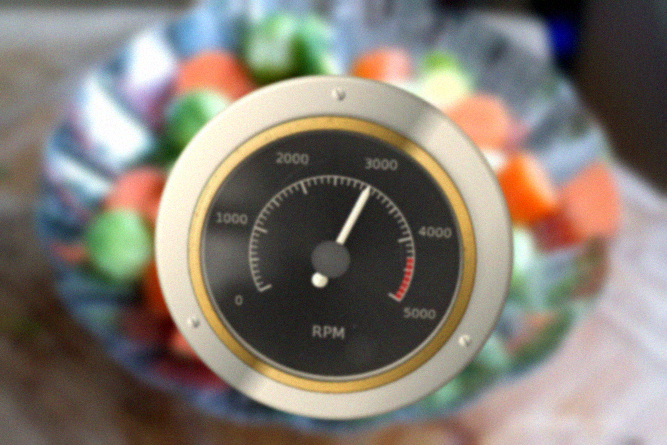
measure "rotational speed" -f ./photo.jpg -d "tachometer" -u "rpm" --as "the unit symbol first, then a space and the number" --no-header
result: rpm 3000
